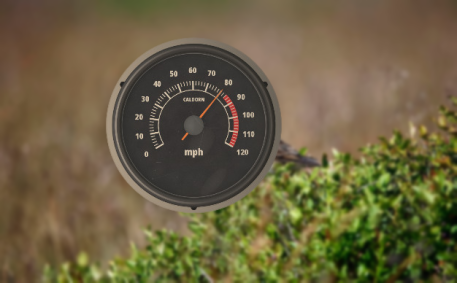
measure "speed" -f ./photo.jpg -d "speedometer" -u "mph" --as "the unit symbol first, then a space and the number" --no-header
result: mph 80
